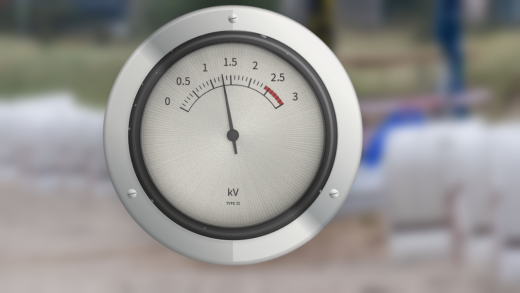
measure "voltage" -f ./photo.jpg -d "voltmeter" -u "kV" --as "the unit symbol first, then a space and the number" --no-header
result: kV 1.3
